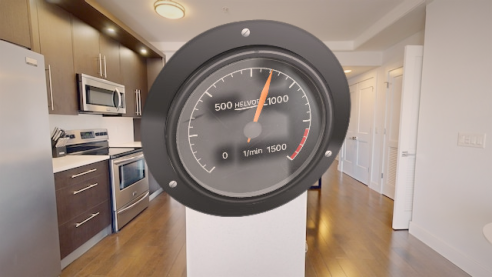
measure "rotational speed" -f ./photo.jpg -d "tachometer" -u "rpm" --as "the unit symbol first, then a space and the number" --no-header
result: rpm 850
